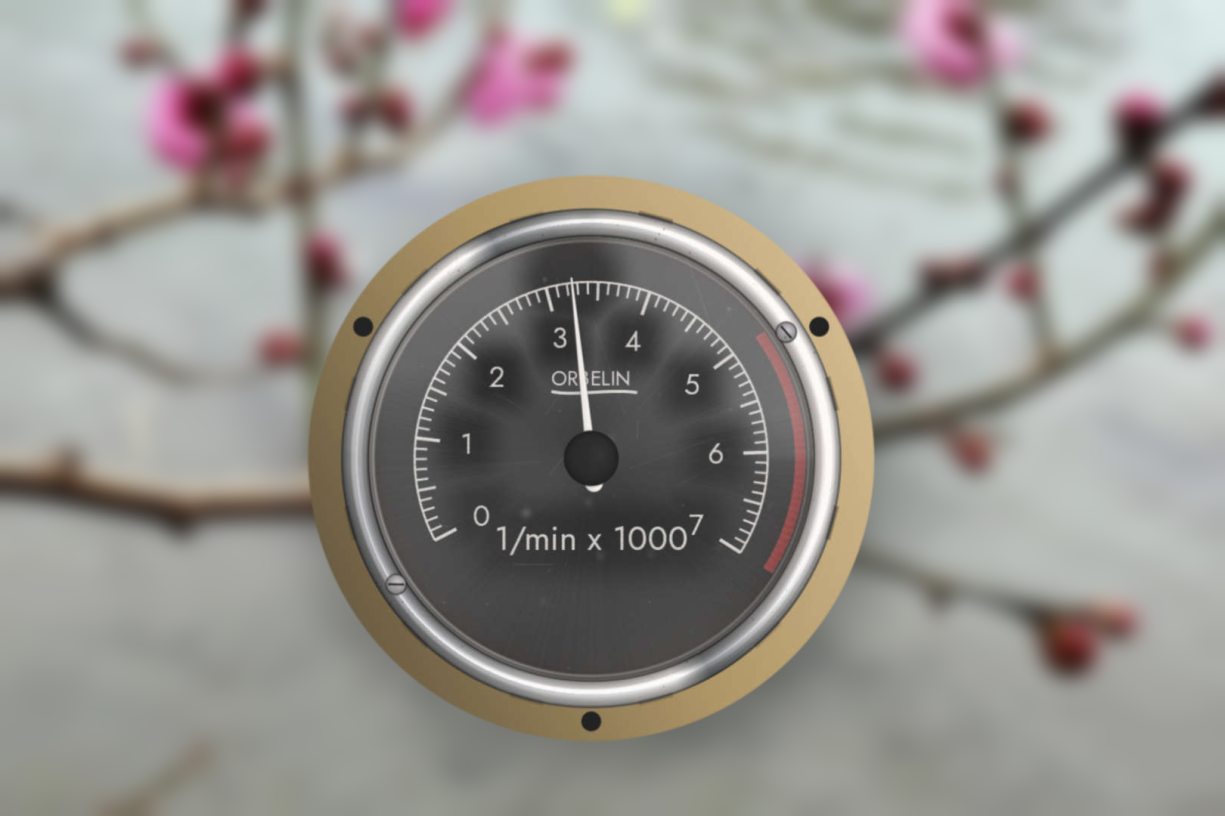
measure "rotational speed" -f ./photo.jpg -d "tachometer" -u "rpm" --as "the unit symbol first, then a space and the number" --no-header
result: rpm 3250
